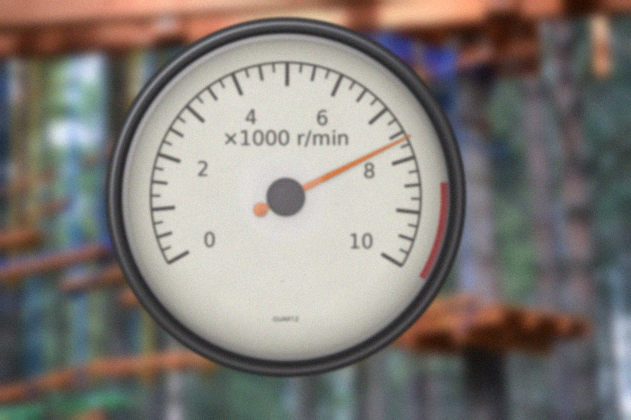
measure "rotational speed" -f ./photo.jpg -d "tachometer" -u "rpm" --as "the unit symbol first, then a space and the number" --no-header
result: rpm 7625
